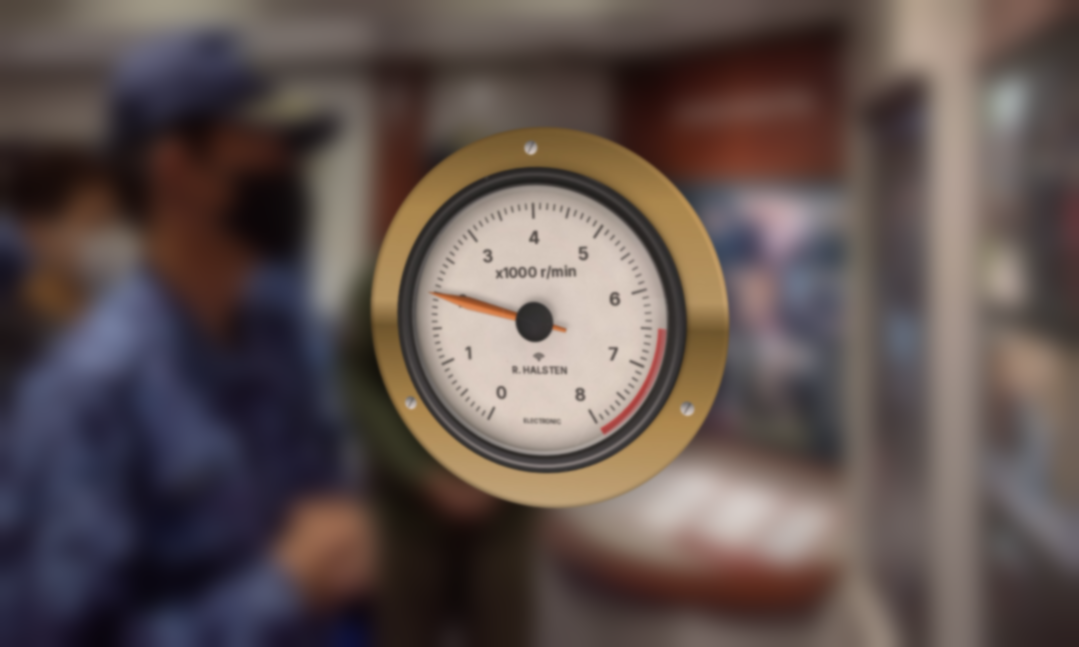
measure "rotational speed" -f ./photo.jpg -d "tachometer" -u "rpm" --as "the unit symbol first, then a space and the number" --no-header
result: rpm 2000
